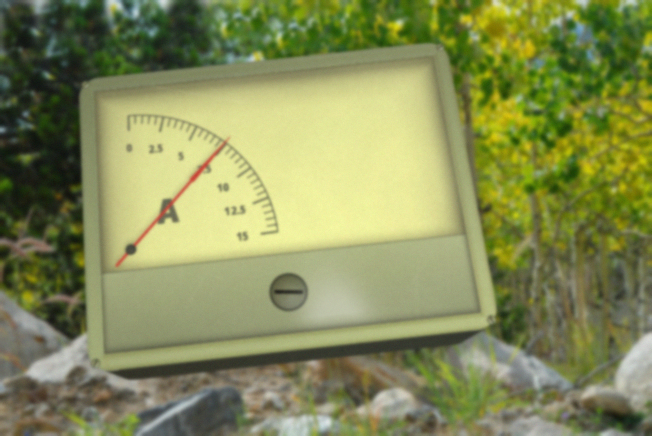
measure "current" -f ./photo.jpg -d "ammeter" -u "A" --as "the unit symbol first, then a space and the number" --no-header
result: A 7.5
